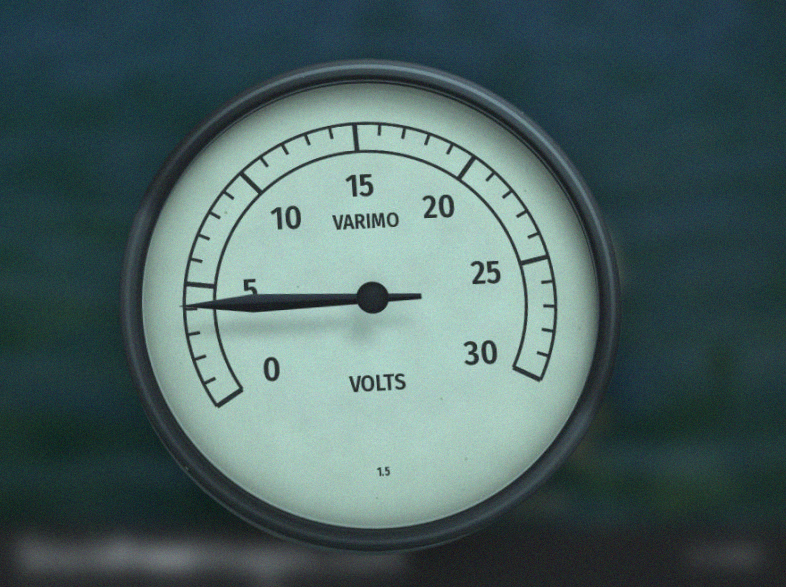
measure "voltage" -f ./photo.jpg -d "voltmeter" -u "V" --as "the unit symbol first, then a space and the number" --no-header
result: V 4
